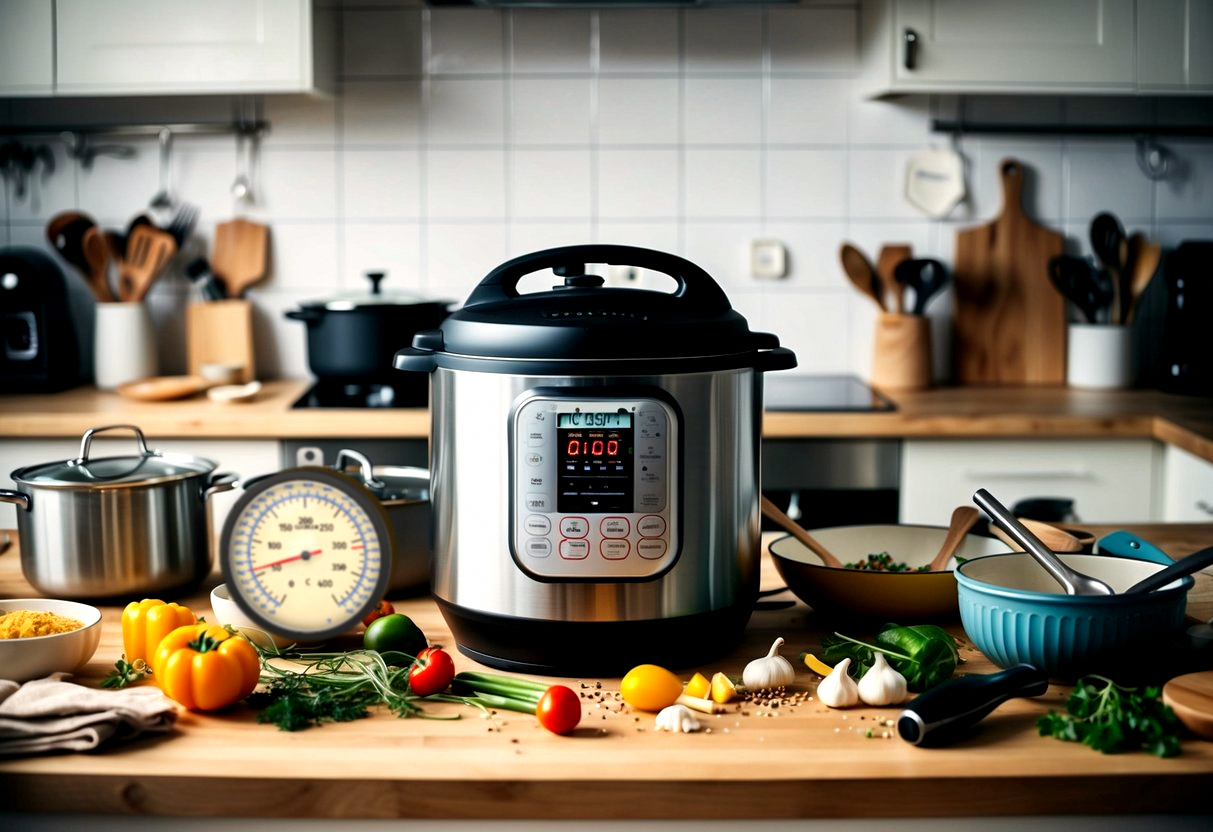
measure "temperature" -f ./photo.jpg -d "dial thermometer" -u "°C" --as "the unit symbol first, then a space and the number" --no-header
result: °C 60
